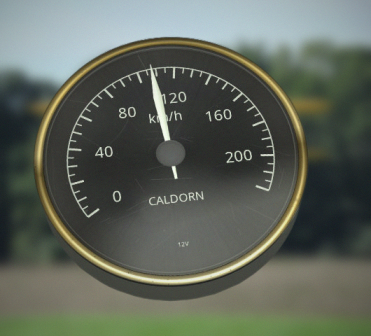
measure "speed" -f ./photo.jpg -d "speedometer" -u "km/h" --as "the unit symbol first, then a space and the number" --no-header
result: km/h 107.5
